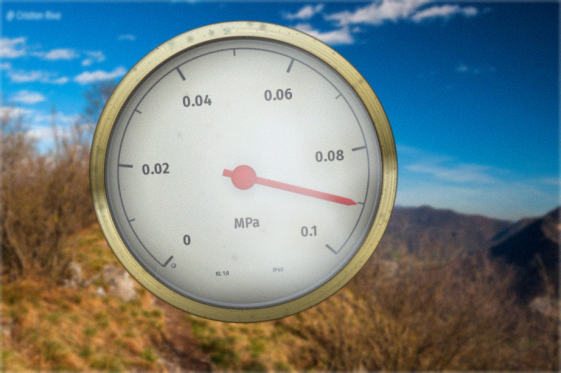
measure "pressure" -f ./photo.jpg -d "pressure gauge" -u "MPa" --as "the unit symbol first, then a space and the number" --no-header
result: MPa 0.09
